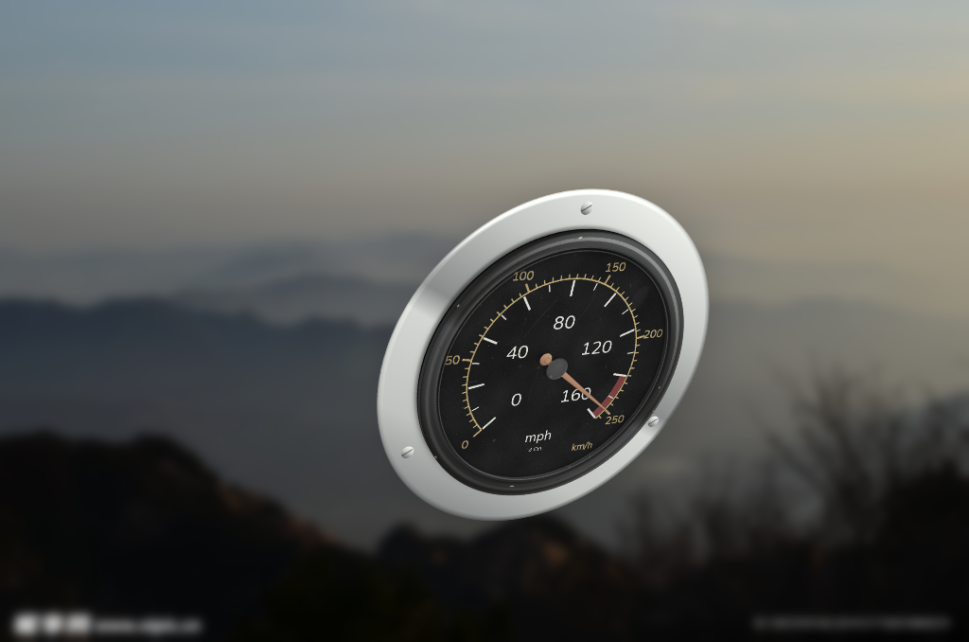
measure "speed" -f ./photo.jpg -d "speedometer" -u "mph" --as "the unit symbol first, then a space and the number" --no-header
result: mph 155
